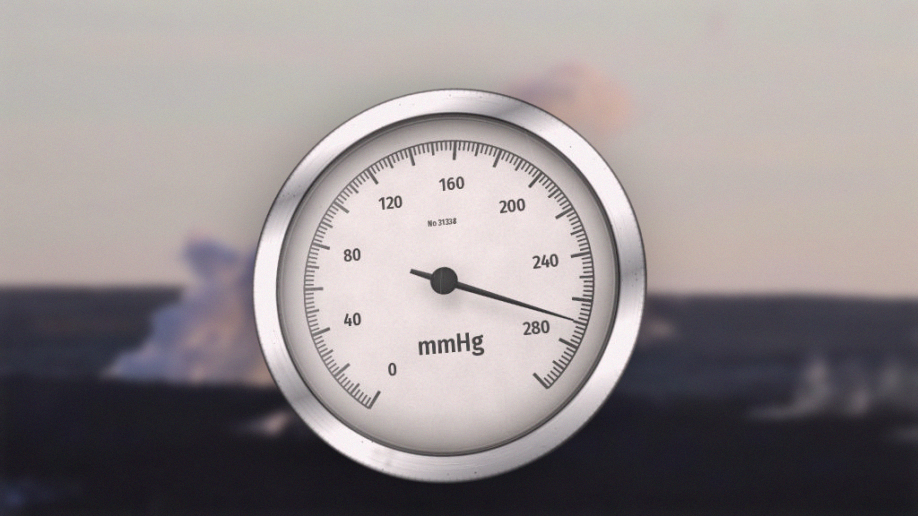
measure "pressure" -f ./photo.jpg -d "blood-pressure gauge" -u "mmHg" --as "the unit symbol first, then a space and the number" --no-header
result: mmHg 270
